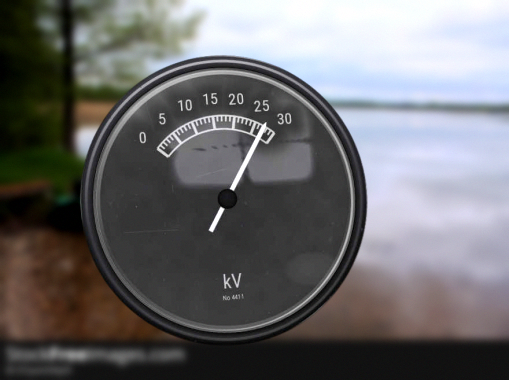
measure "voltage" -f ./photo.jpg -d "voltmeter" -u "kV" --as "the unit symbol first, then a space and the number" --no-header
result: kV 27
